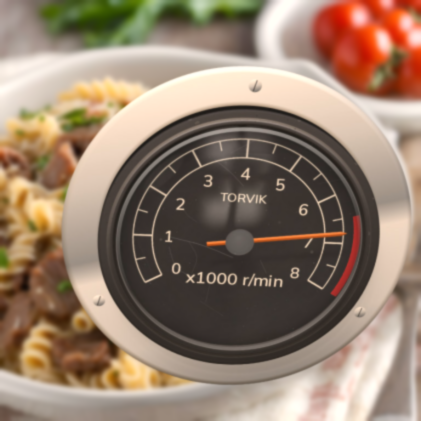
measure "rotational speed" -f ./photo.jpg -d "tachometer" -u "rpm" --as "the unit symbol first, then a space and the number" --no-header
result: rpm 6750
